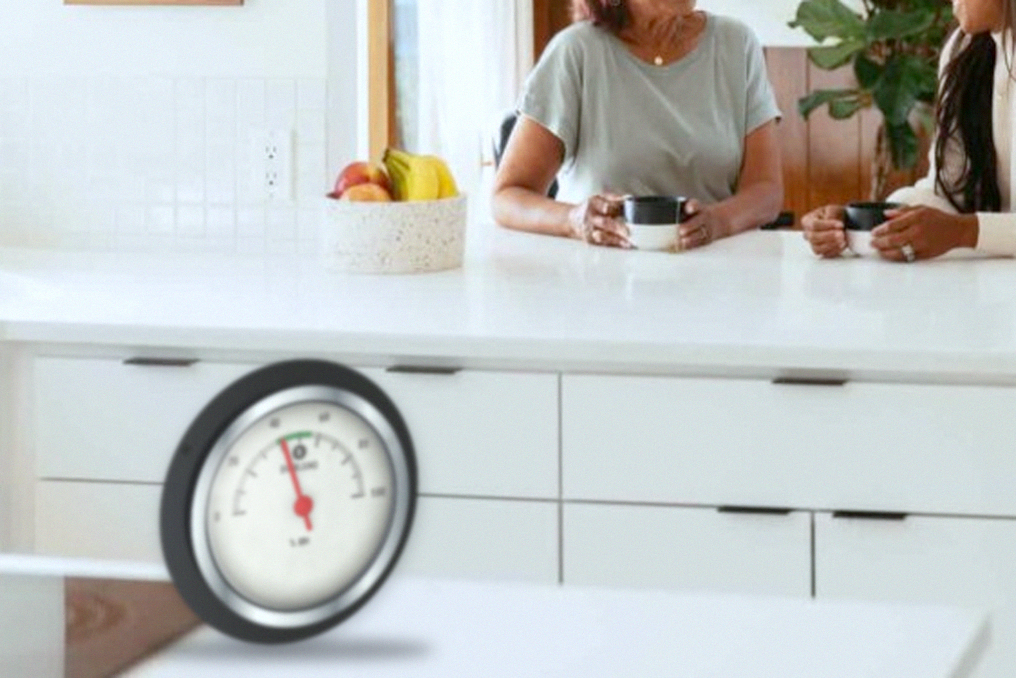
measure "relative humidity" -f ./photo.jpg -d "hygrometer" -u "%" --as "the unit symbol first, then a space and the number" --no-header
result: % 40
